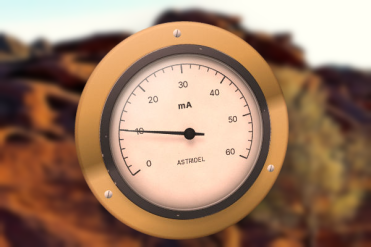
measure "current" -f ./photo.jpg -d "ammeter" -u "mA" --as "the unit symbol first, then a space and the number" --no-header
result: mA 10
